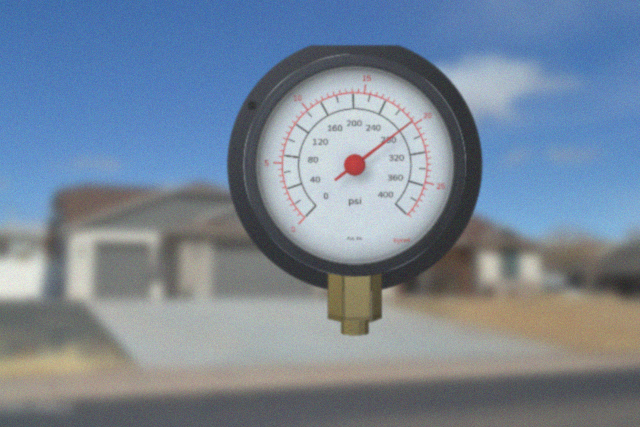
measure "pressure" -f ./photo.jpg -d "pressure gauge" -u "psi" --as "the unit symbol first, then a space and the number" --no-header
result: psi 280
